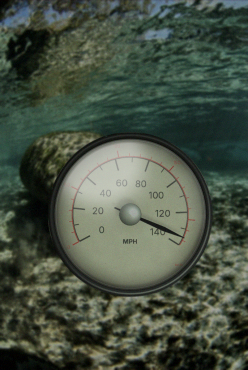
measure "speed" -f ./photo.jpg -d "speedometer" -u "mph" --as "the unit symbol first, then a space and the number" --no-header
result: mph 135
